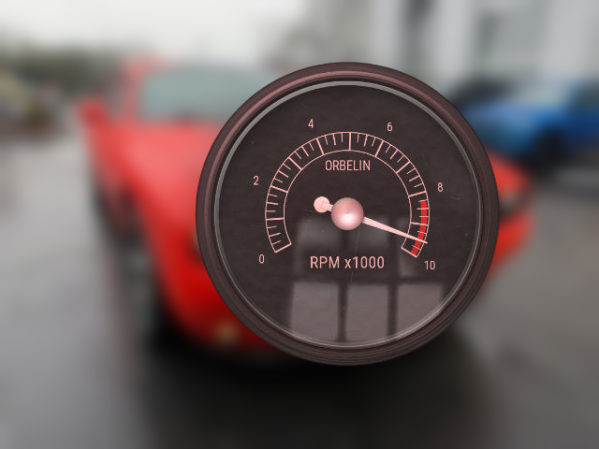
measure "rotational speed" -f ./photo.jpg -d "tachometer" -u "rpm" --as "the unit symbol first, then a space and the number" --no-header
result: rpm 9500
